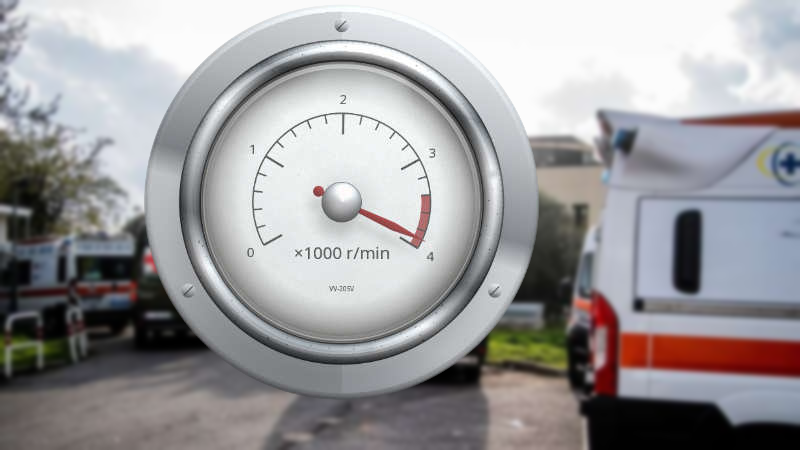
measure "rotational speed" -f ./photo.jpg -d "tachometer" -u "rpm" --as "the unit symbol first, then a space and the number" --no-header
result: rpm 3900
